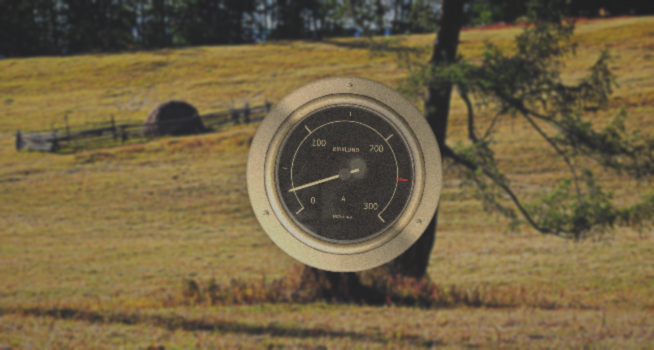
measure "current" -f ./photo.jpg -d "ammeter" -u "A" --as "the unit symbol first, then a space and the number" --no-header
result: A 25
